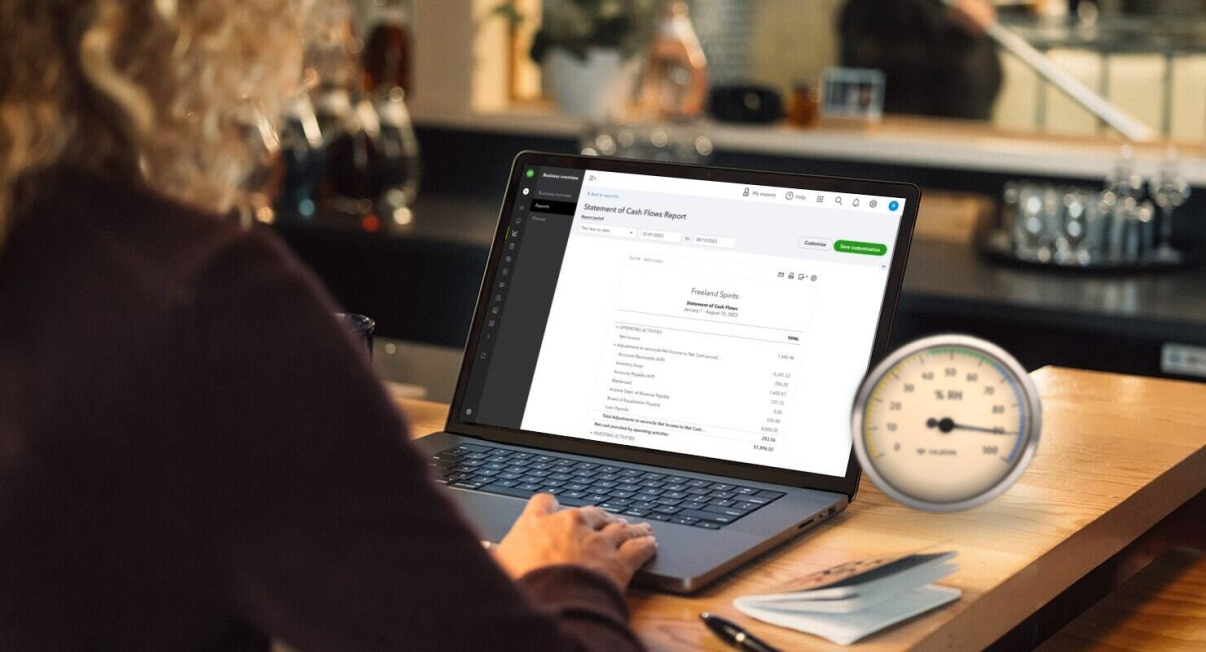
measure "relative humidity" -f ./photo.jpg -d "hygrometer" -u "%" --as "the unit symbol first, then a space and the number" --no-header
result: % 90
